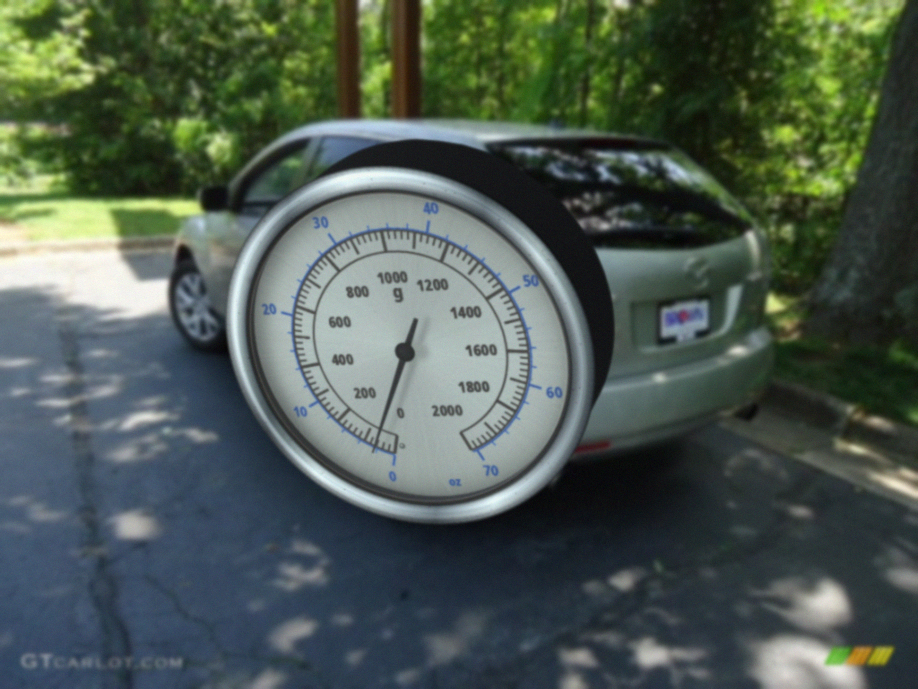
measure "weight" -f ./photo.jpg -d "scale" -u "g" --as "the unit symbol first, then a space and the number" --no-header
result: g 60
